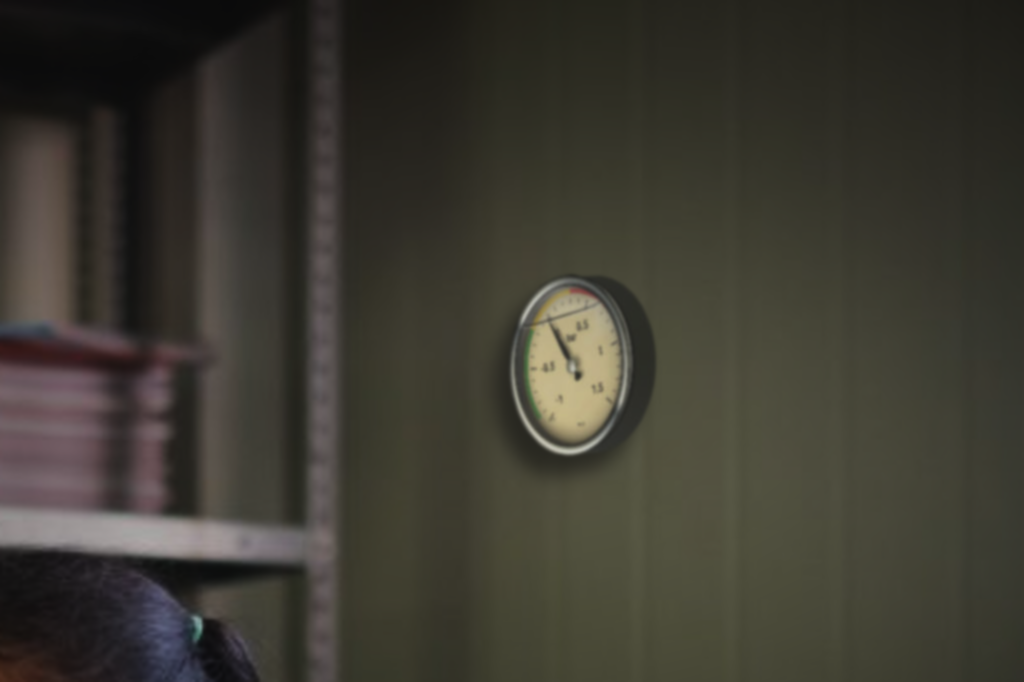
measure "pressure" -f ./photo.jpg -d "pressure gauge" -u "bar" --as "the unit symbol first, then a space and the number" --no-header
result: bar 0
